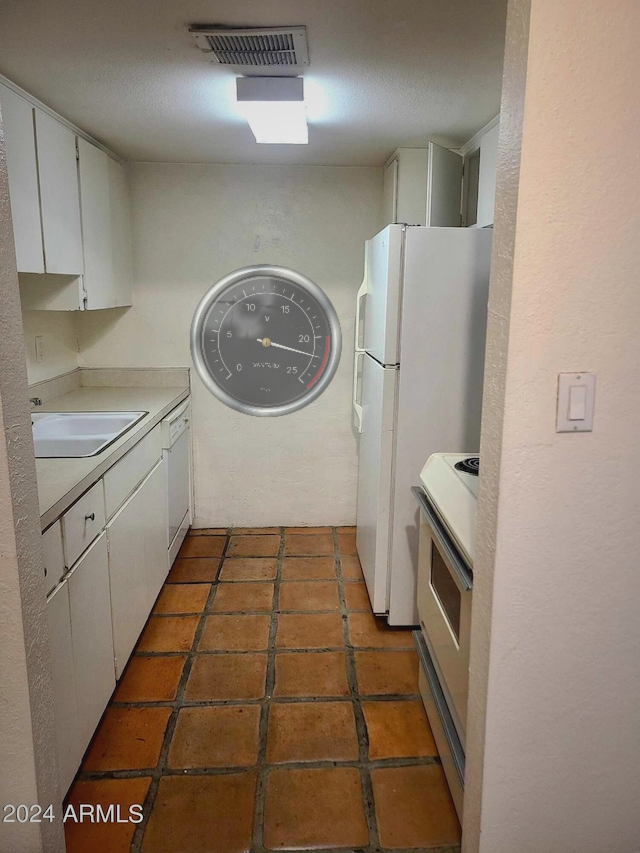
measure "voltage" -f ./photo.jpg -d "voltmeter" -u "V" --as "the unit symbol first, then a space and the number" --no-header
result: V 22
